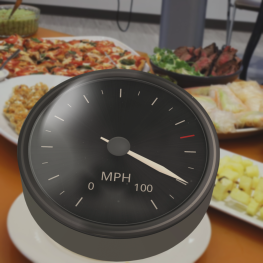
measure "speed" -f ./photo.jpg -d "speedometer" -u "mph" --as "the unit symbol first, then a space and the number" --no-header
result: mph 90
